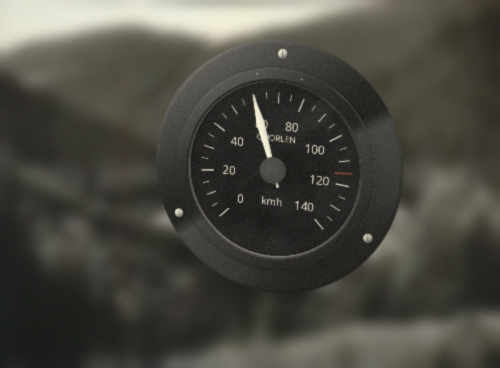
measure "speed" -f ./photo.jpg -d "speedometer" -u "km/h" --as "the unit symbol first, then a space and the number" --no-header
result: km/h 60
